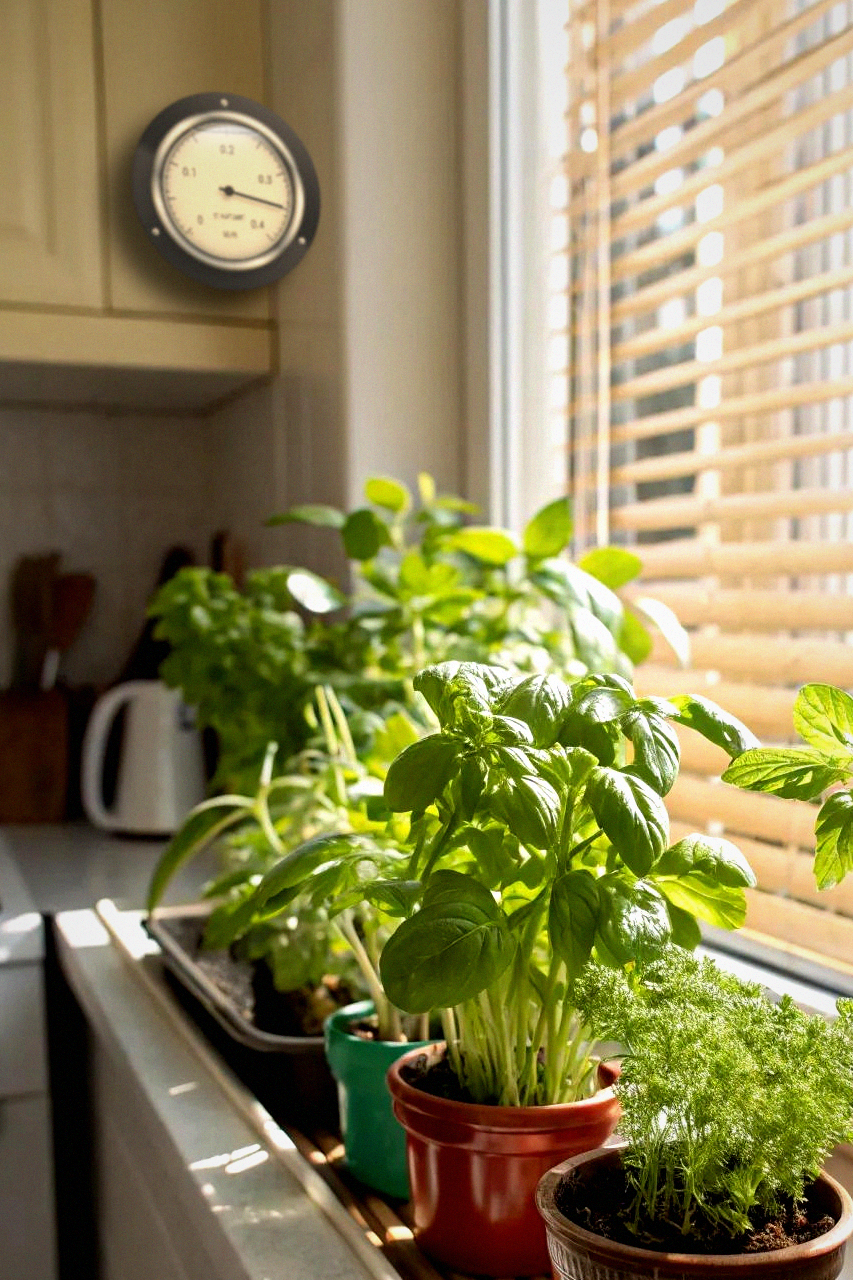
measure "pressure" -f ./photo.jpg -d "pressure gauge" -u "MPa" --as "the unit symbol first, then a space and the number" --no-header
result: MPa 0.35
